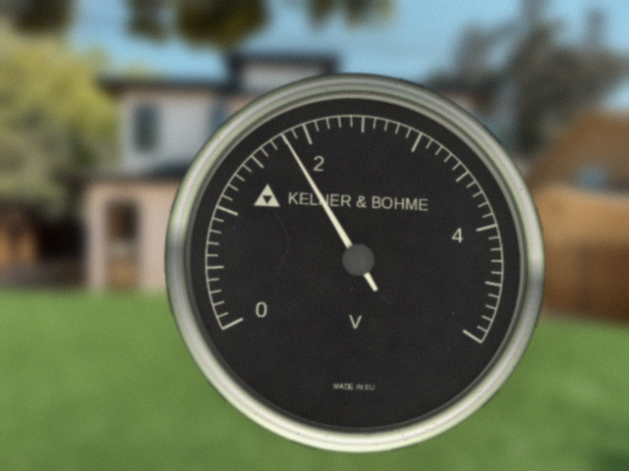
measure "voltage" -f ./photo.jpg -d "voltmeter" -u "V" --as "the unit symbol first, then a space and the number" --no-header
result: V 1.8
